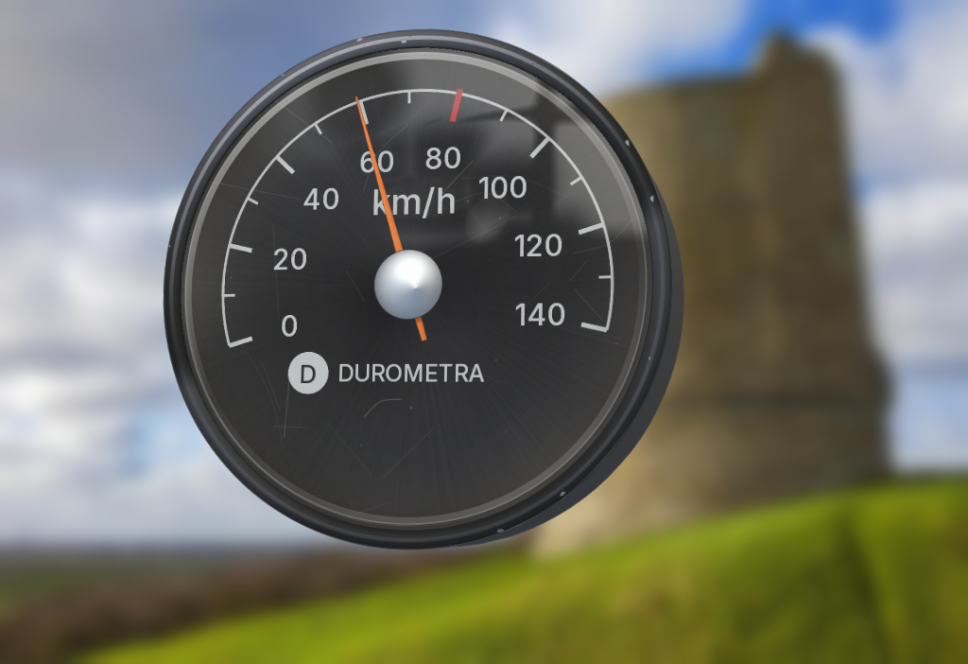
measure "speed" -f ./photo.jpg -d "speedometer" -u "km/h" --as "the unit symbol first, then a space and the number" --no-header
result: km/h 60
